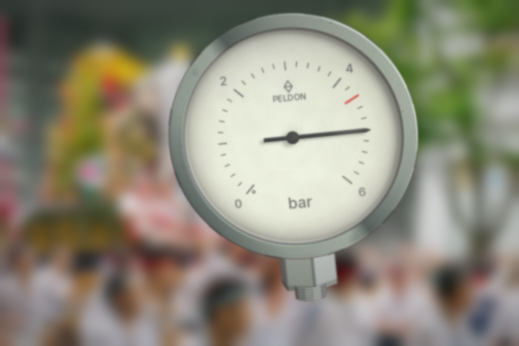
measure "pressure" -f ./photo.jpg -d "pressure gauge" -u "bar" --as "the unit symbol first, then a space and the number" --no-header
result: bar 5
